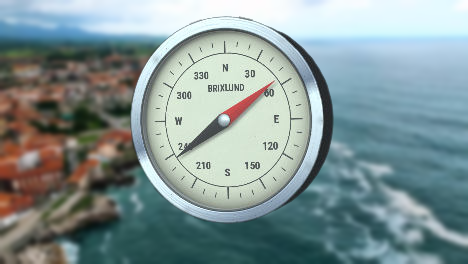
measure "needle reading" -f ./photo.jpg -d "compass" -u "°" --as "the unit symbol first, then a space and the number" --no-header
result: ° 55
